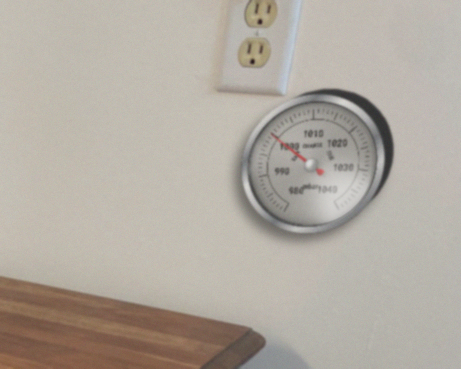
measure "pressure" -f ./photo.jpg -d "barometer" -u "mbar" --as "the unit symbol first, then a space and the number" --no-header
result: mbar 1000
